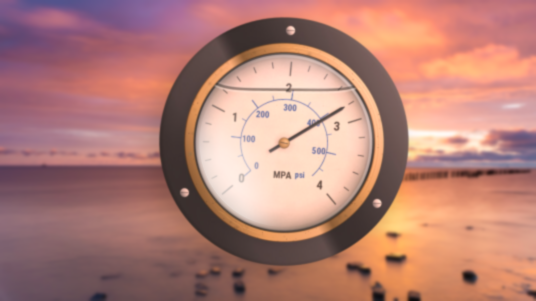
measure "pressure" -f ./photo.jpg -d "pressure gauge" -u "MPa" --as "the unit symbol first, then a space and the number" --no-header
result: MPa 2.8
